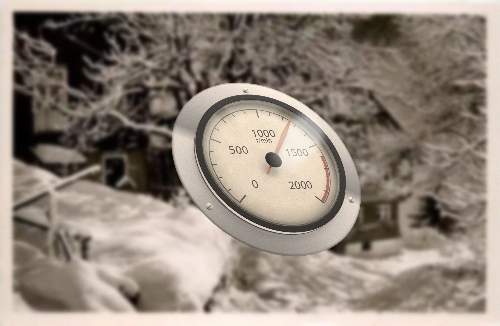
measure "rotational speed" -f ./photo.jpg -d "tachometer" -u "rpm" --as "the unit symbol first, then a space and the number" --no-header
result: rpm 1250
